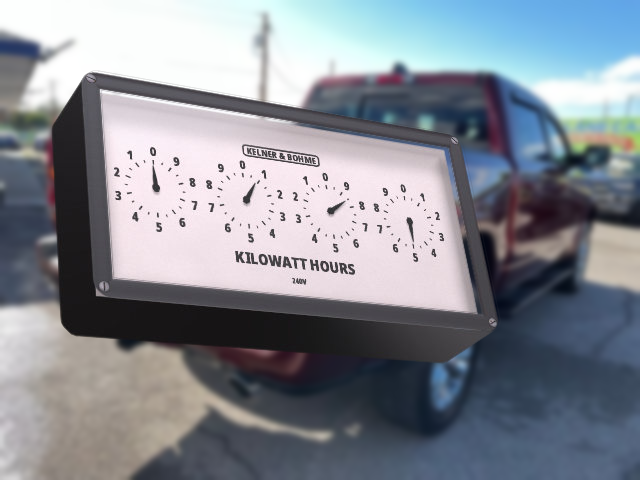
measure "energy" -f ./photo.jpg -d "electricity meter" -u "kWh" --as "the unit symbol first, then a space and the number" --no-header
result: kWh 85
